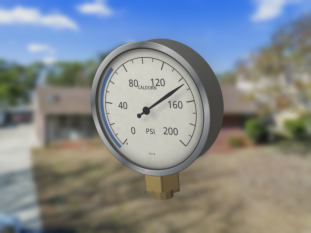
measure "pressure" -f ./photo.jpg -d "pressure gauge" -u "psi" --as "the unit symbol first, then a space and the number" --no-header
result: psi 145
